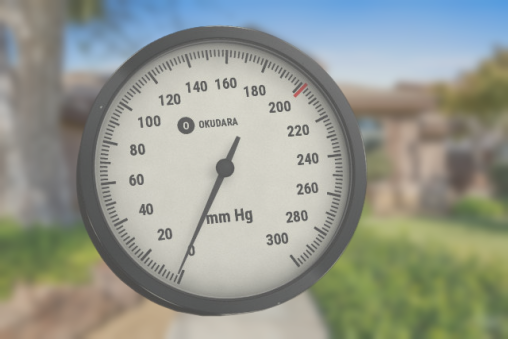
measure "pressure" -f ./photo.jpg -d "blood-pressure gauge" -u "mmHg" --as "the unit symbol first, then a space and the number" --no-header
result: mmHg 2
